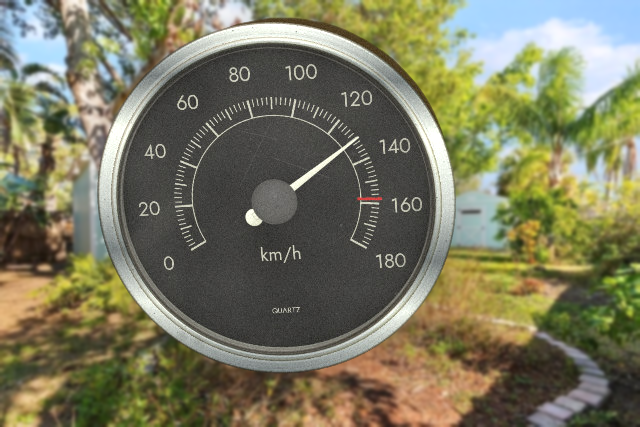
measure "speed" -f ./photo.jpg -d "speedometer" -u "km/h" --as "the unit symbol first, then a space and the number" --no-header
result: km/h 130
